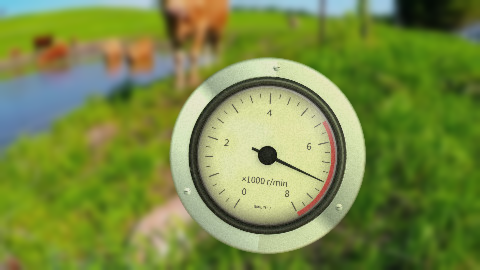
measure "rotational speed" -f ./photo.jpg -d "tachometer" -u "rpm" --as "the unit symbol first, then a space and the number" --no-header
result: rpm 7000
